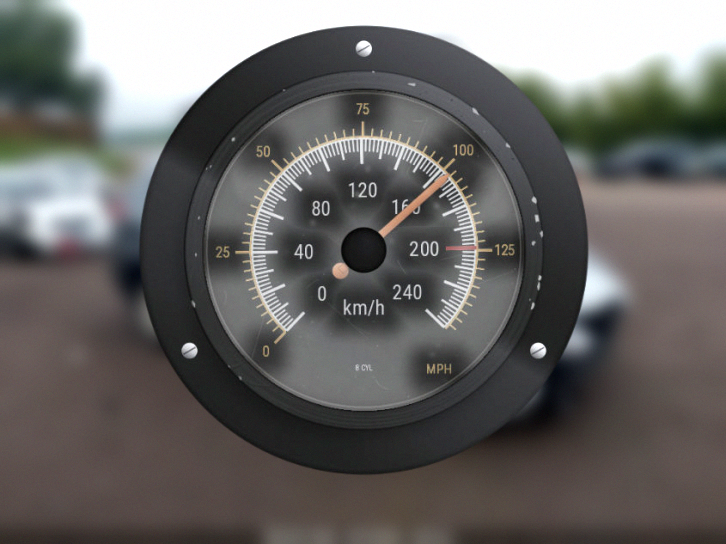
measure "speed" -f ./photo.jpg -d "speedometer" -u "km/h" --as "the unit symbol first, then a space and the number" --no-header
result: km/h 164
